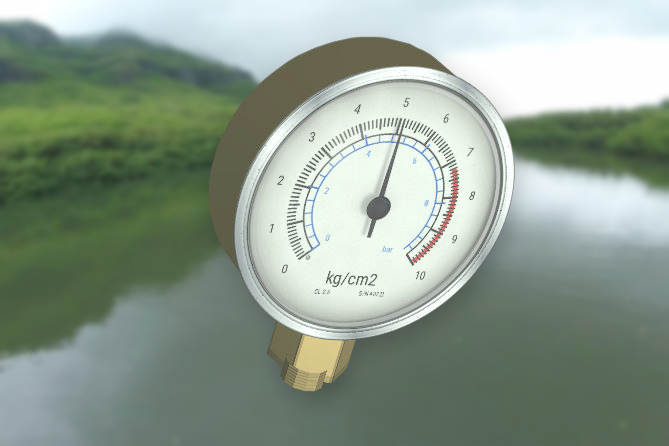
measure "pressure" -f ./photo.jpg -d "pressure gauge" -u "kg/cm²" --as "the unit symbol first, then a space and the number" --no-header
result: kg/cm² 5
